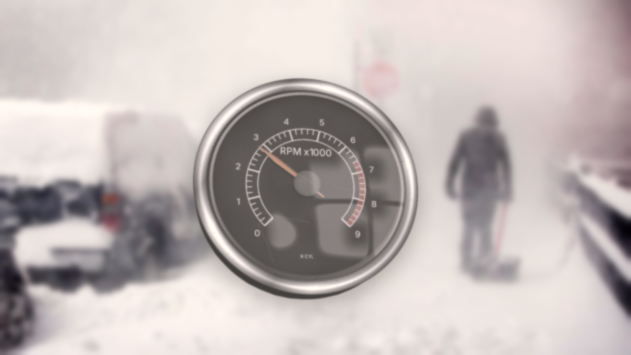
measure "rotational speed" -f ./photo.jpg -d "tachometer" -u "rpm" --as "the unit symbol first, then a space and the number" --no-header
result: rpm 2800
